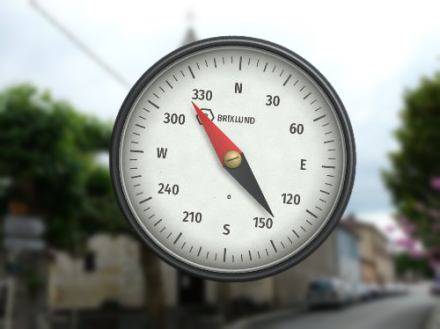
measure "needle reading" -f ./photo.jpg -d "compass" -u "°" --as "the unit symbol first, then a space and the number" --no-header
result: ° 320
